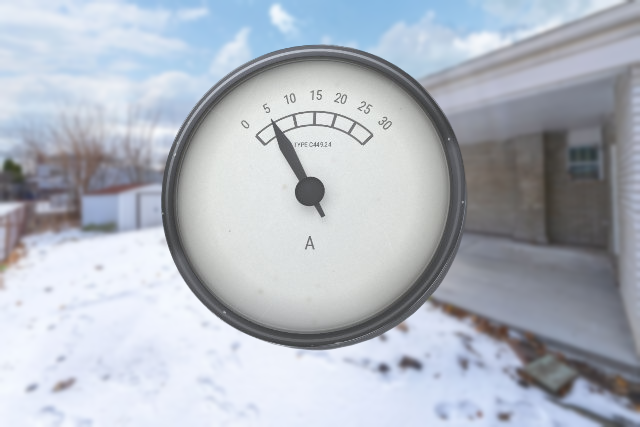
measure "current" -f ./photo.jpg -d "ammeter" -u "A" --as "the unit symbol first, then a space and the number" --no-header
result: A 5
